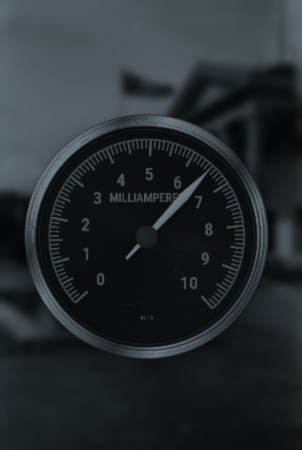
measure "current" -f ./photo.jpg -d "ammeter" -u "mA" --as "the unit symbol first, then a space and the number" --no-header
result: mA 6.5
